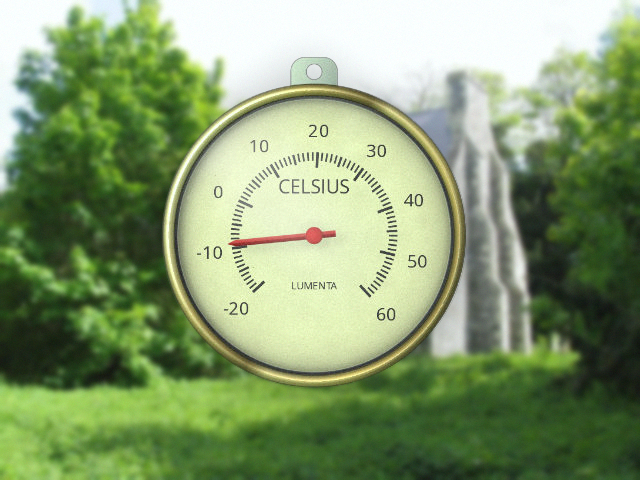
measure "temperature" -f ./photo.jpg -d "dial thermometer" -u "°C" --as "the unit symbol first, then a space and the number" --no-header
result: °C -9
